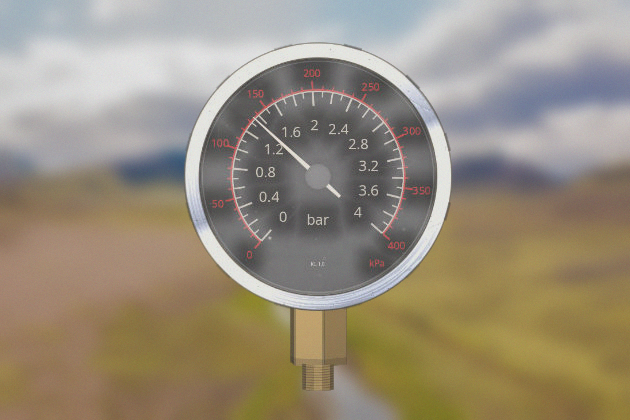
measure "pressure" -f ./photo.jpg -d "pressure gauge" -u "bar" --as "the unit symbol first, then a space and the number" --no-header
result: bar 1.35
